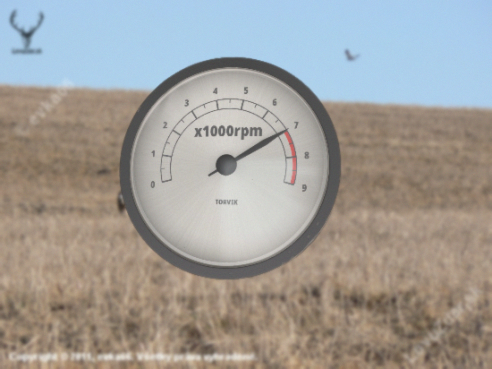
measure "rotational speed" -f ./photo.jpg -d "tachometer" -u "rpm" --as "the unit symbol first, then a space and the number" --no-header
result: rpm 7000
